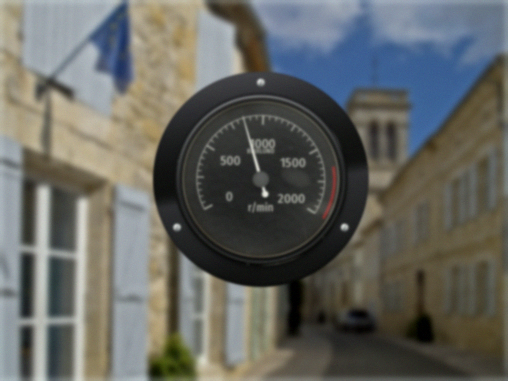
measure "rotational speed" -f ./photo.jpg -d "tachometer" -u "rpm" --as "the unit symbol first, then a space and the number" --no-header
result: rpm 850
